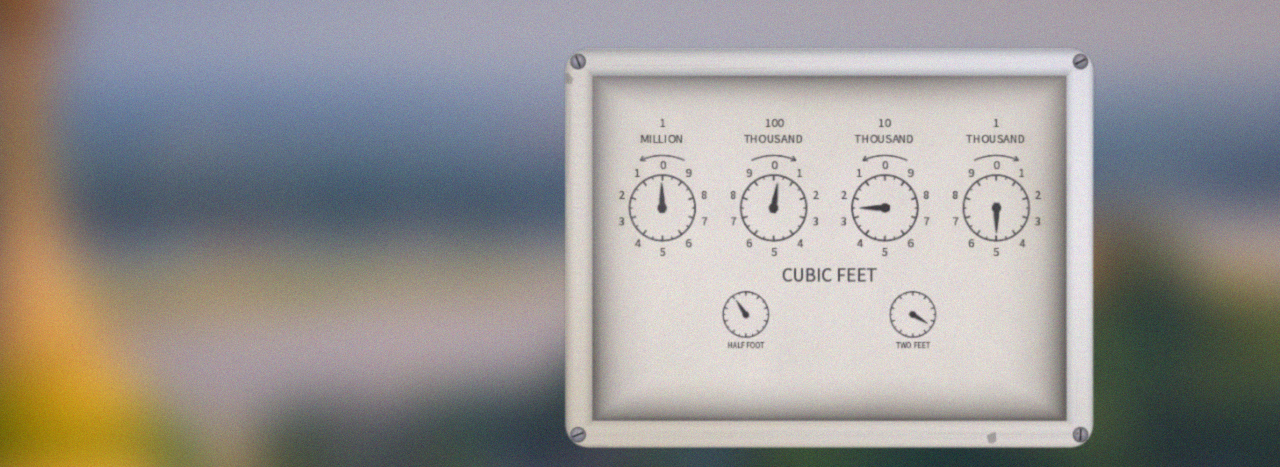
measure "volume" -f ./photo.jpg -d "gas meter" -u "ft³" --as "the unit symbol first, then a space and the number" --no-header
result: ft³ 2500
